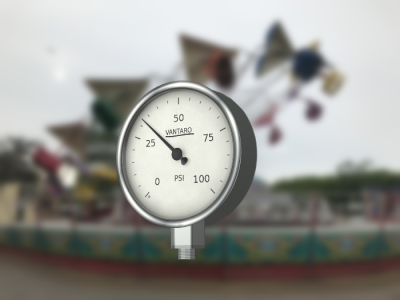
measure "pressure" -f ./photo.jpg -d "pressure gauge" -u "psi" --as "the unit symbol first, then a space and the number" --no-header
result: psi 32.5
